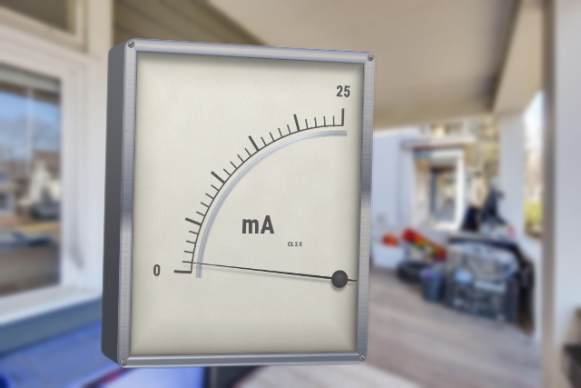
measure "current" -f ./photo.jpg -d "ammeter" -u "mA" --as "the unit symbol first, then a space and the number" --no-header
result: mA 1
